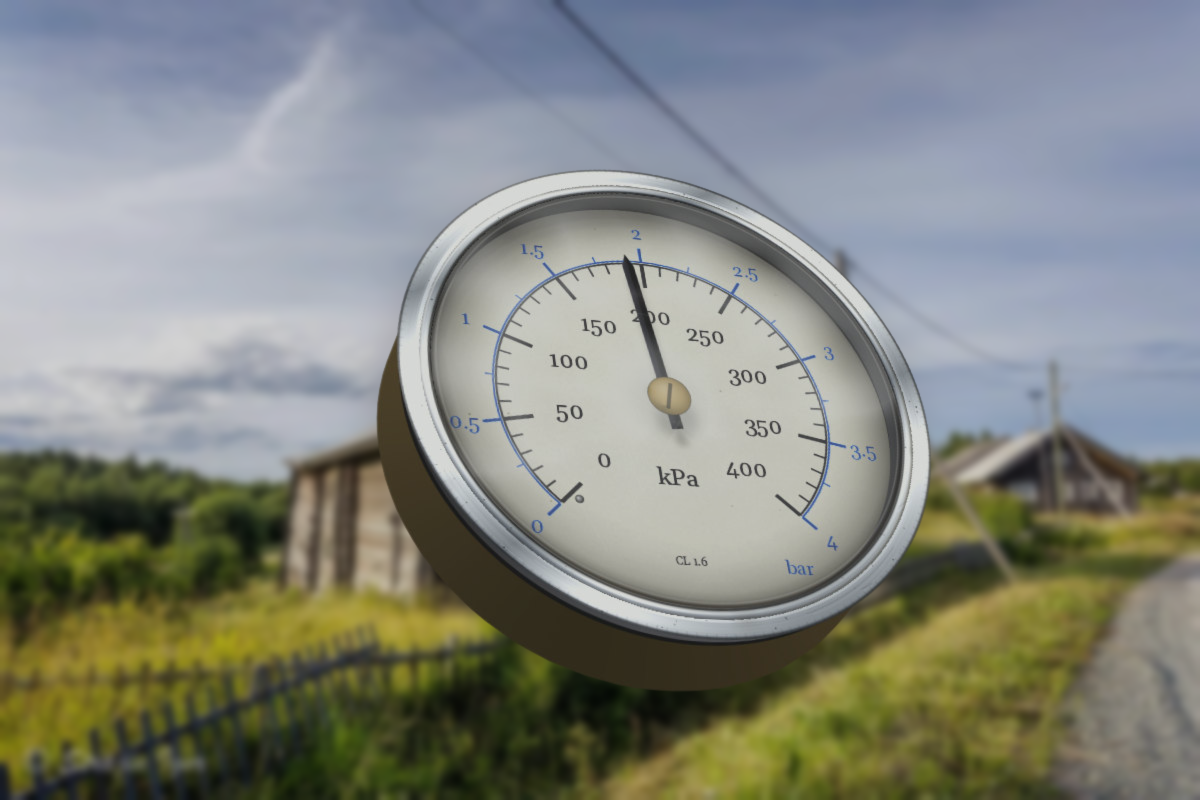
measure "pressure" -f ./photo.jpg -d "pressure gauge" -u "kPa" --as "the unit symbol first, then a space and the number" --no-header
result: kPa 190
